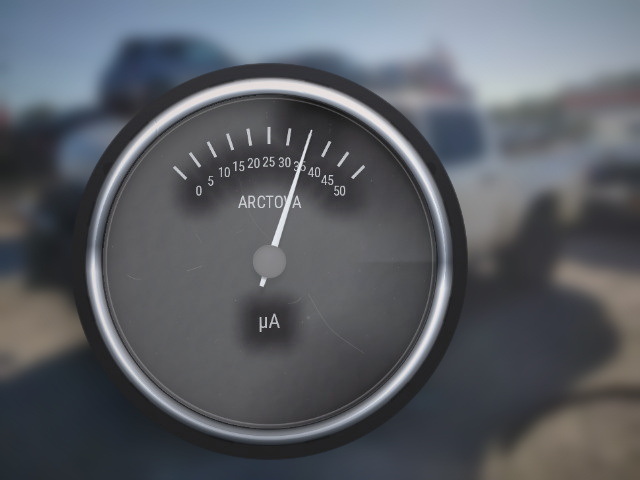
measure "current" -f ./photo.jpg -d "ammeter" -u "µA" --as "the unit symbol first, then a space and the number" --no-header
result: µA 35
